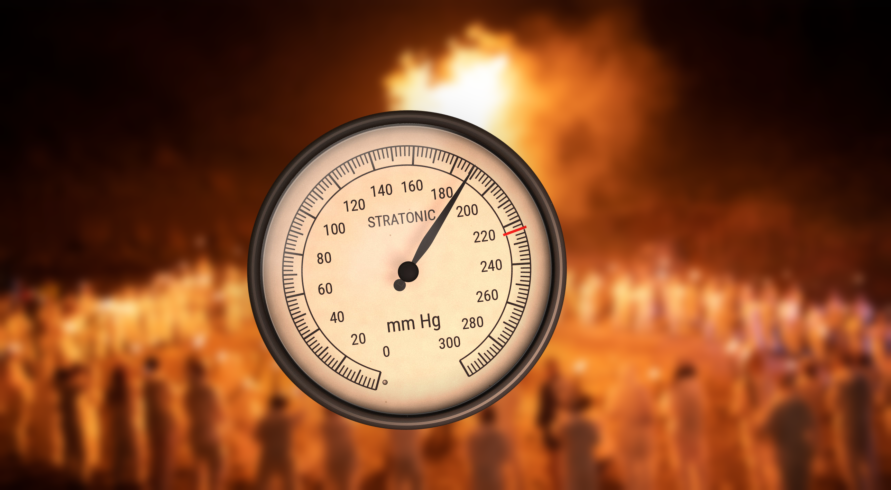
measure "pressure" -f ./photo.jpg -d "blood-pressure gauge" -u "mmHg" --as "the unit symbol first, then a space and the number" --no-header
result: mmHg 188
